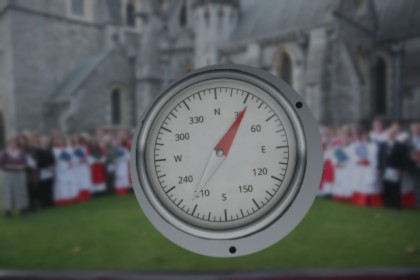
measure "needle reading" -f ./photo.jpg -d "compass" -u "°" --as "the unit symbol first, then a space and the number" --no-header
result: ° 35
